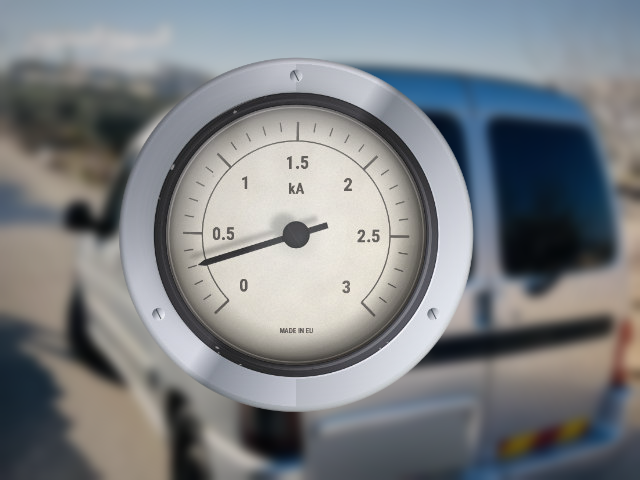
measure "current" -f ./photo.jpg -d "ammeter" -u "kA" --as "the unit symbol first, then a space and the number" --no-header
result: kA 0.3
